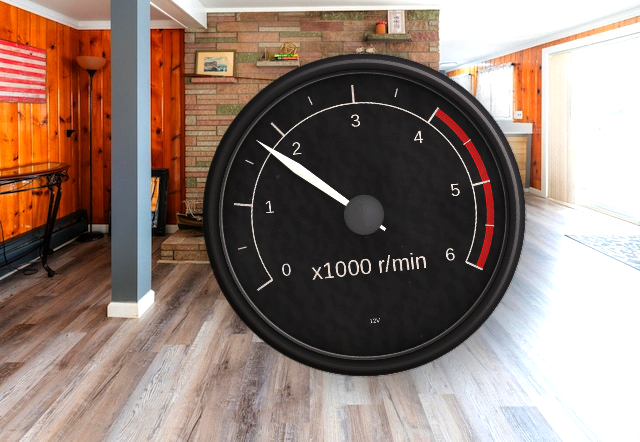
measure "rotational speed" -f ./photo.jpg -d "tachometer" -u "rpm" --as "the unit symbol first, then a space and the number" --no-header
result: rpm 1750
